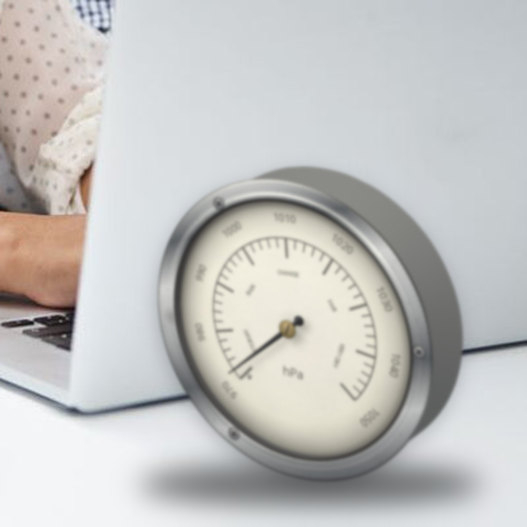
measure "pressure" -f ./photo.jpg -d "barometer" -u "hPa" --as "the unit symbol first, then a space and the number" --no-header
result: hPa 972
